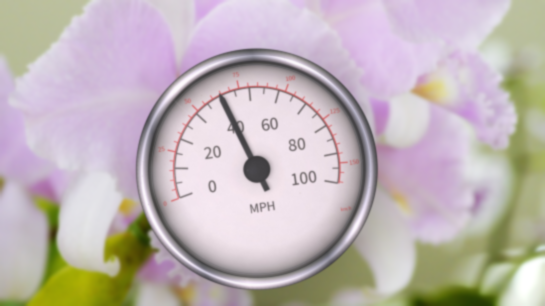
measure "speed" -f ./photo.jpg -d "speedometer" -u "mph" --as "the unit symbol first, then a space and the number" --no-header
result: mph 40
